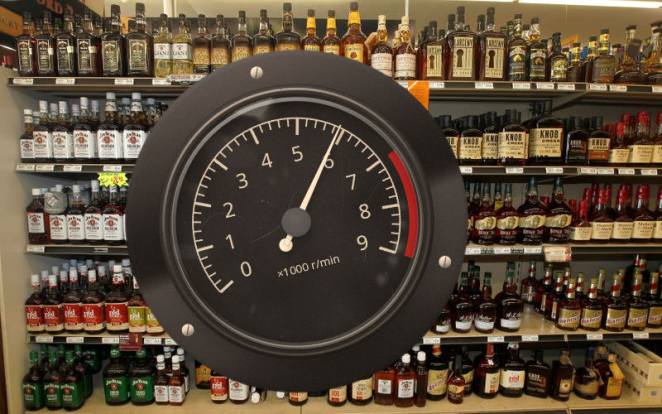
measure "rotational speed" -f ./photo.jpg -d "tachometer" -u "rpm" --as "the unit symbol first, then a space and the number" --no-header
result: rpm 5900
